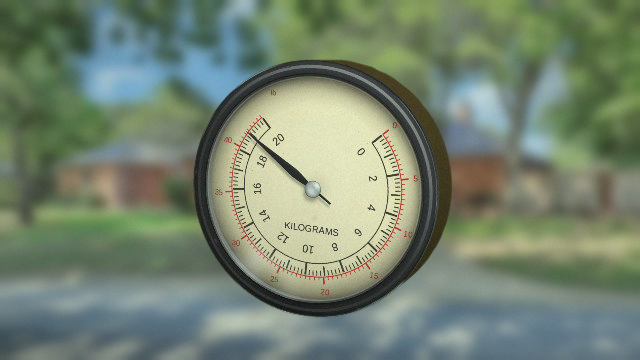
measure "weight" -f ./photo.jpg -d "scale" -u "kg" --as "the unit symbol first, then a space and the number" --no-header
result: kg 19
